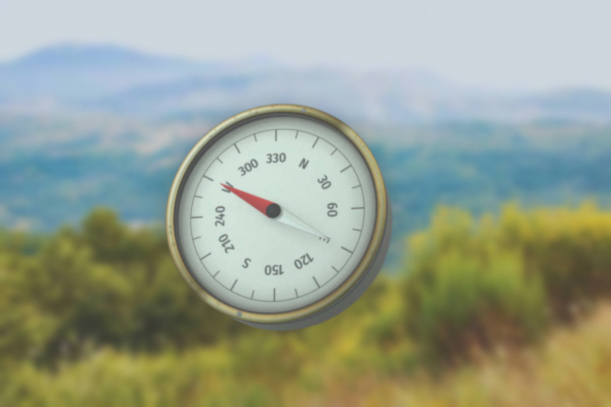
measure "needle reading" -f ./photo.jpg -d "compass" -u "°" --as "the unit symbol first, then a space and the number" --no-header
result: ° 270
